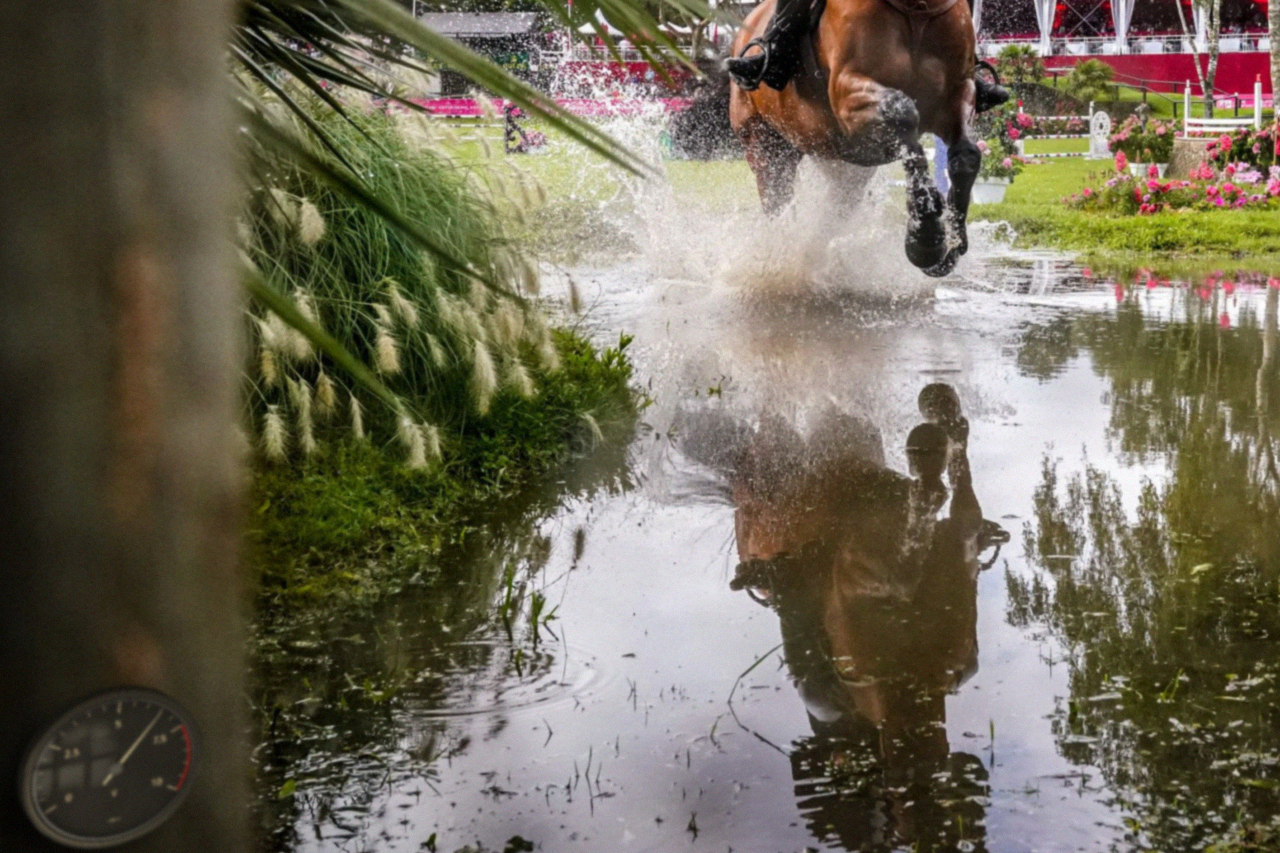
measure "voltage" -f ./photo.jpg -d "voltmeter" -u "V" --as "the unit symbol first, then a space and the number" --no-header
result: V 6.5
